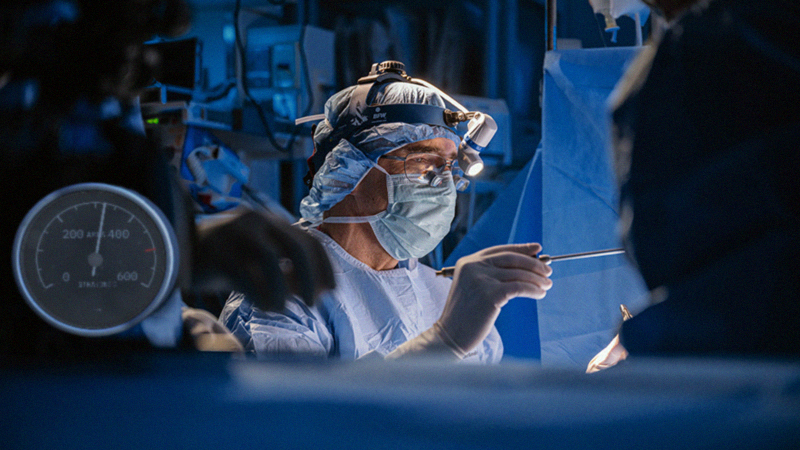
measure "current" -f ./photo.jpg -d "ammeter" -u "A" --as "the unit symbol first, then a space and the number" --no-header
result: A 325
